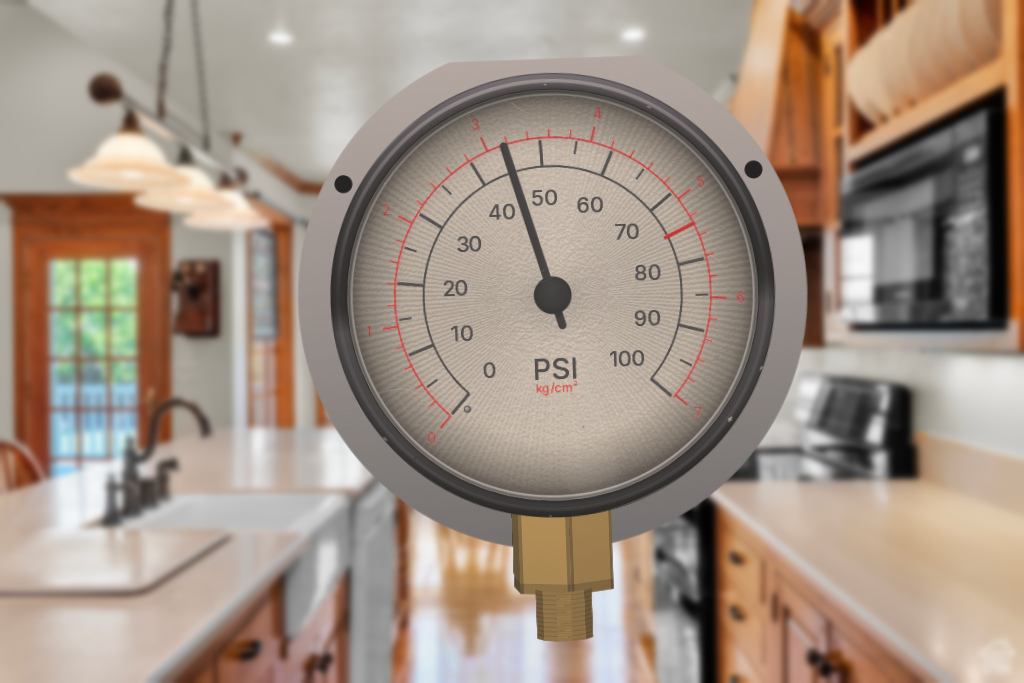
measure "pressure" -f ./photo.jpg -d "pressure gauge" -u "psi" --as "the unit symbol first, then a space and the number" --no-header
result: psi 45
